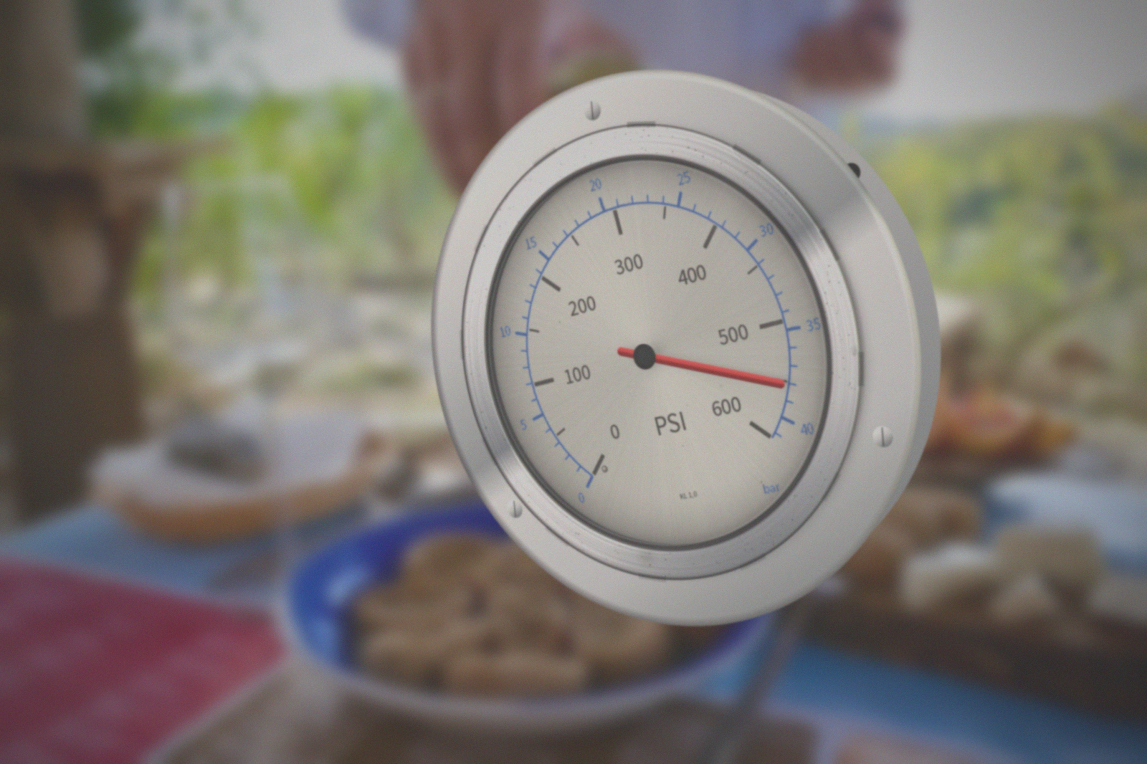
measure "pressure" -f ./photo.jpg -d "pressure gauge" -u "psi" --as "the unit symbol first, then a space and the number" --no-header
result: psi 550
